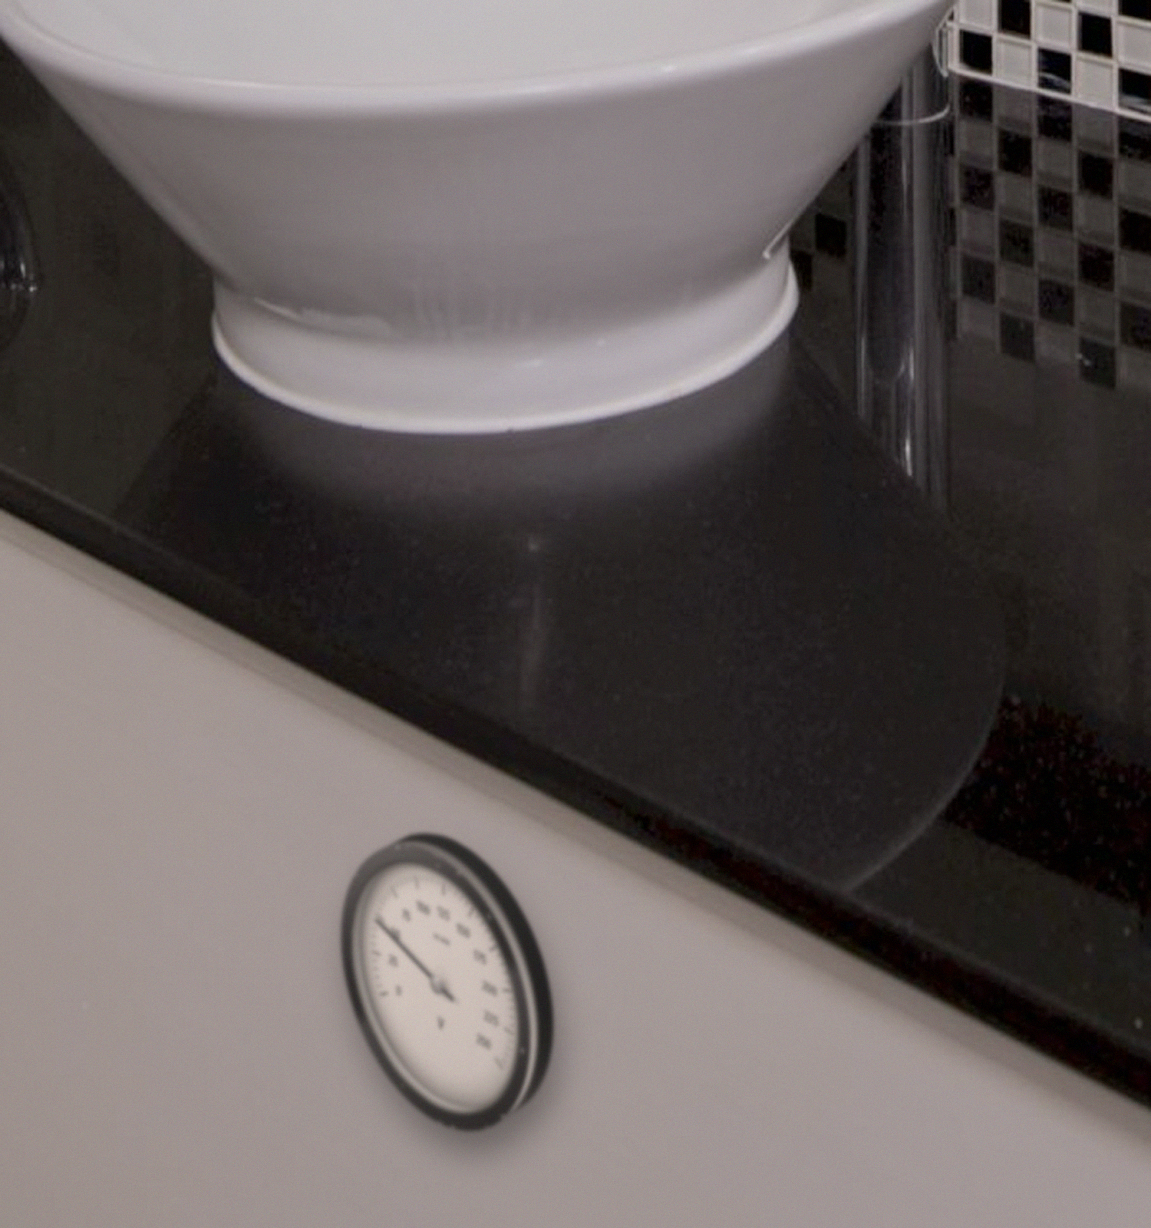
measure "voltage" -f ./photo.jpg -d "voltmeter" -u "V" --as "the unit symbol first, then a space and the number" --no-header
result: V 50
